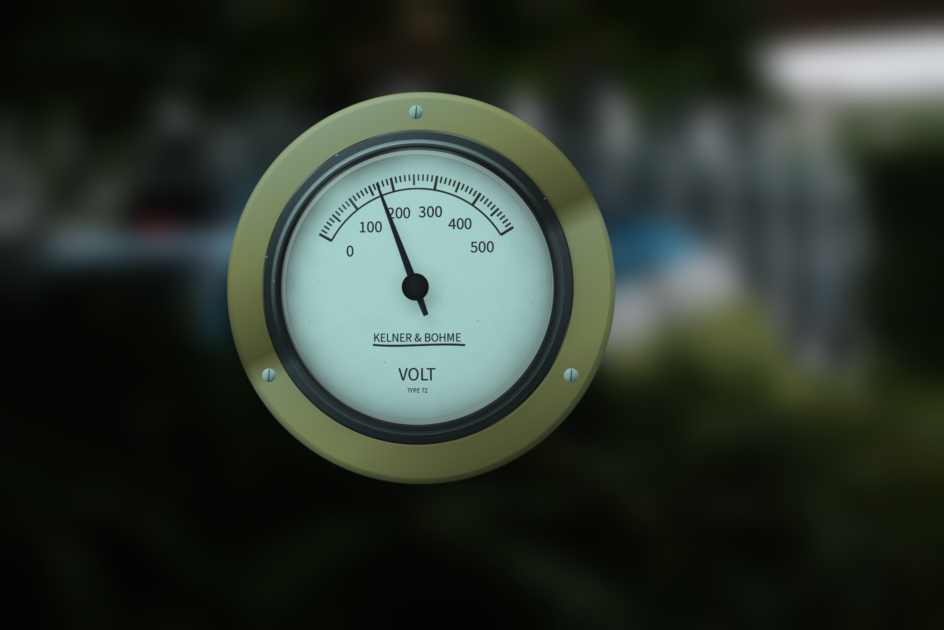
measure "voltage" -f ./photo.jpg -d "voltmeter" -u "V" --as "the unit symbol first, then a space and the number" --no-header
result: V 170
